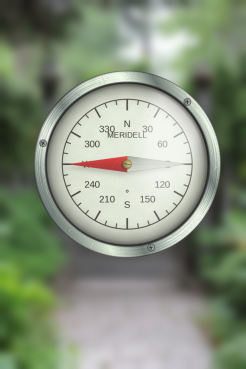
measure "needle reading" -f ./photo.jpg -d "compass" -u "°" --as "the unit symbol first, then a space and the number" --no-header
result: ° 270
